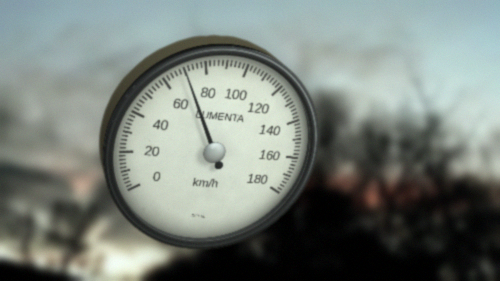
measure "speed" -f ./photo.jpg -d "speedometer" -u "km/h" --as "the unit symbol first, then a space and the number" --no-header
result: km/h 70
